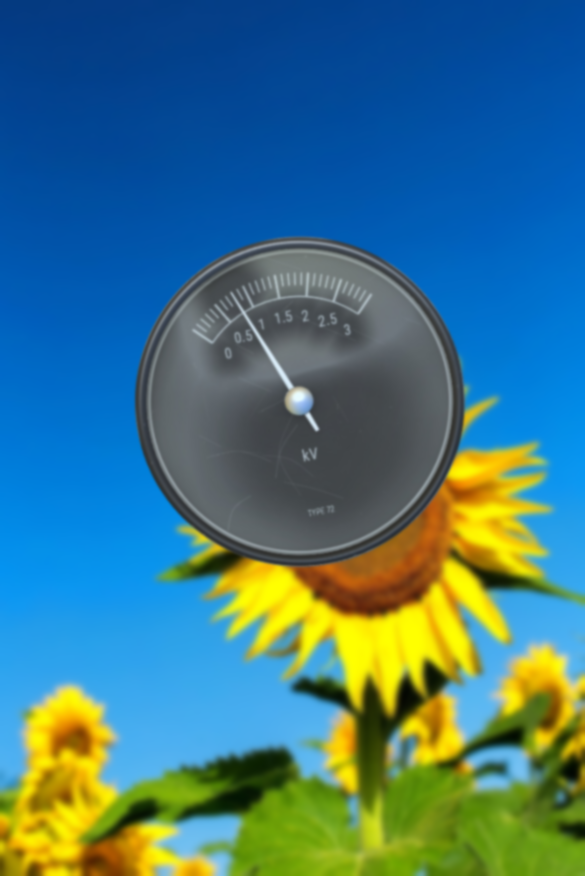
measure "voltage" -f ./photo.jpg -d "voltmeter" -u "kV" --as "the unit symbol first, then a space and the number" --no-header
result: kV 0.8
